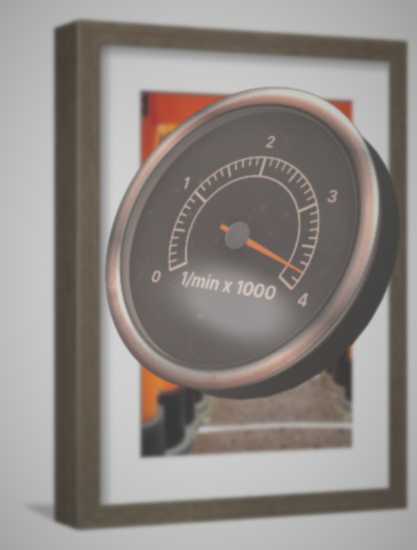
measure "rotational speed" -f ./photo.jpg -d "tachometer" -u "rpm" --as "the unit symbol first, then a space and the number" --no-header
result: rpm 3800
